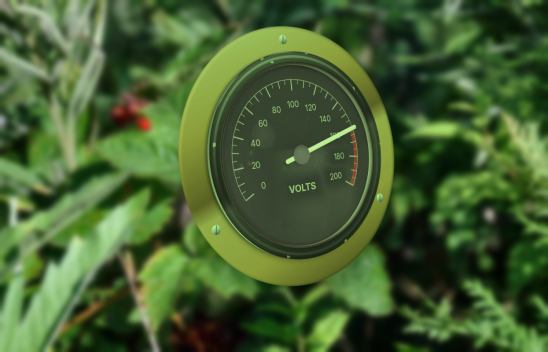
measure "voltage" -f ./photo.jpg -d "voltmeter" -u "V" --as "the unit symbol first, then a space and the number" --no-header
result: V 160
